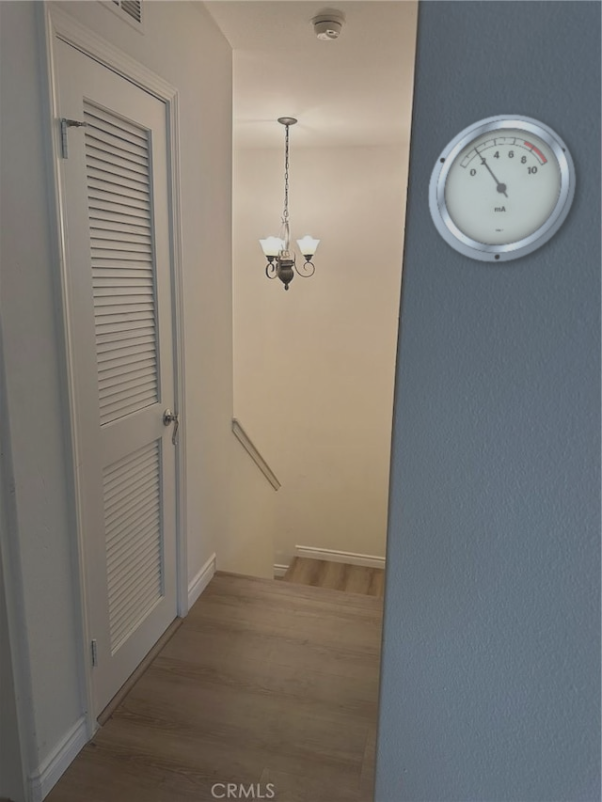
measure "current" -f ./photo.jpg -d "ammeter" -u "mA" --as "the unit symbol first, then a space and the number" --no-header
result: mA 2
